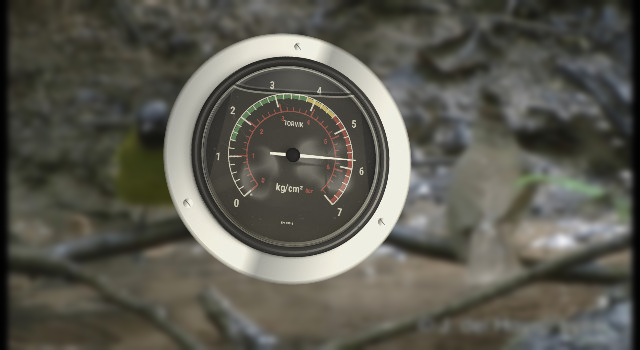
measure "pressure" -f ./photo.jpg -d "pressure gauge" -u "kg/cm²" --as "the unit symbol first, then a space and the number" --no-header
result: kg/cm² 5.8
